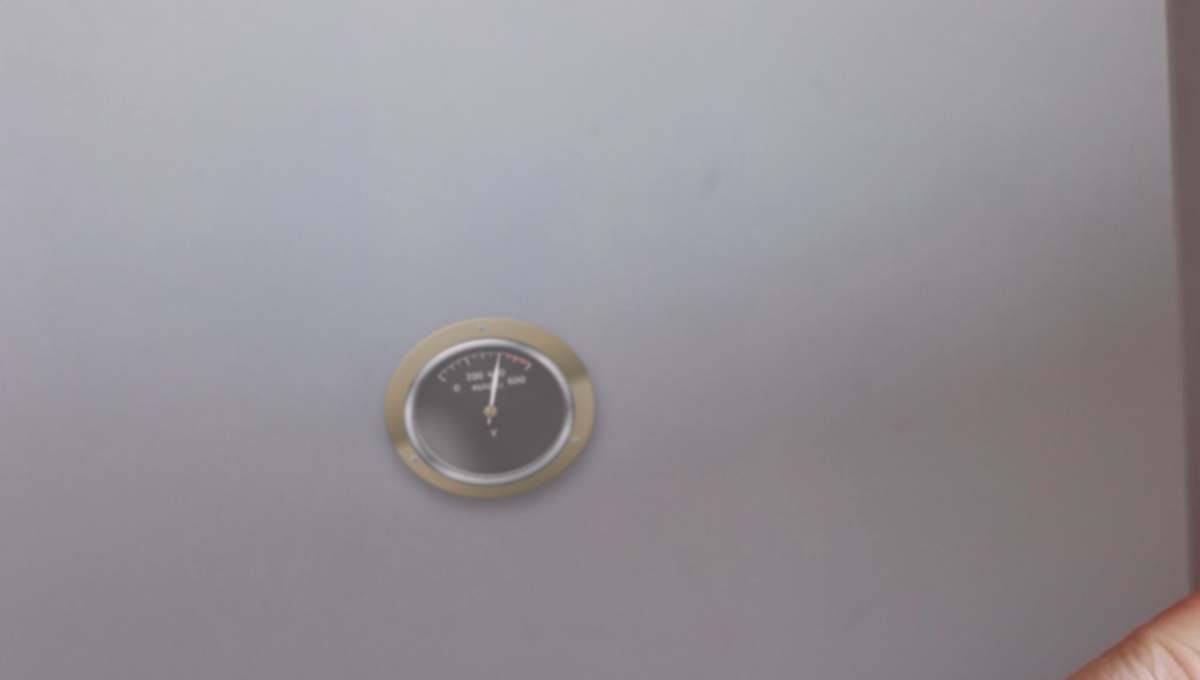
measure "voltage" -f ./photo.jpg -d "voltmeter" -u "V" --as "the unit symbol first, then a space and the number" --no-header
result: V 400
